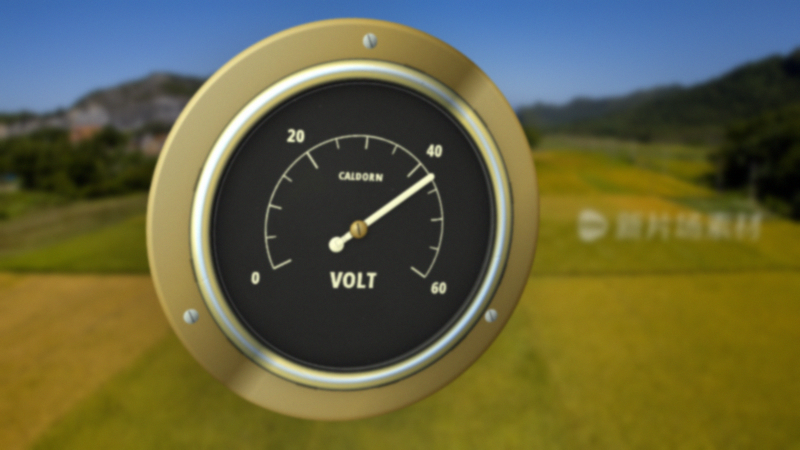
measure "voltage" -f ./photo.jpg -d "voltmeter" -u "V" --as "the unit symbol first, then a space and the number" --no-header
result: V 42.5
